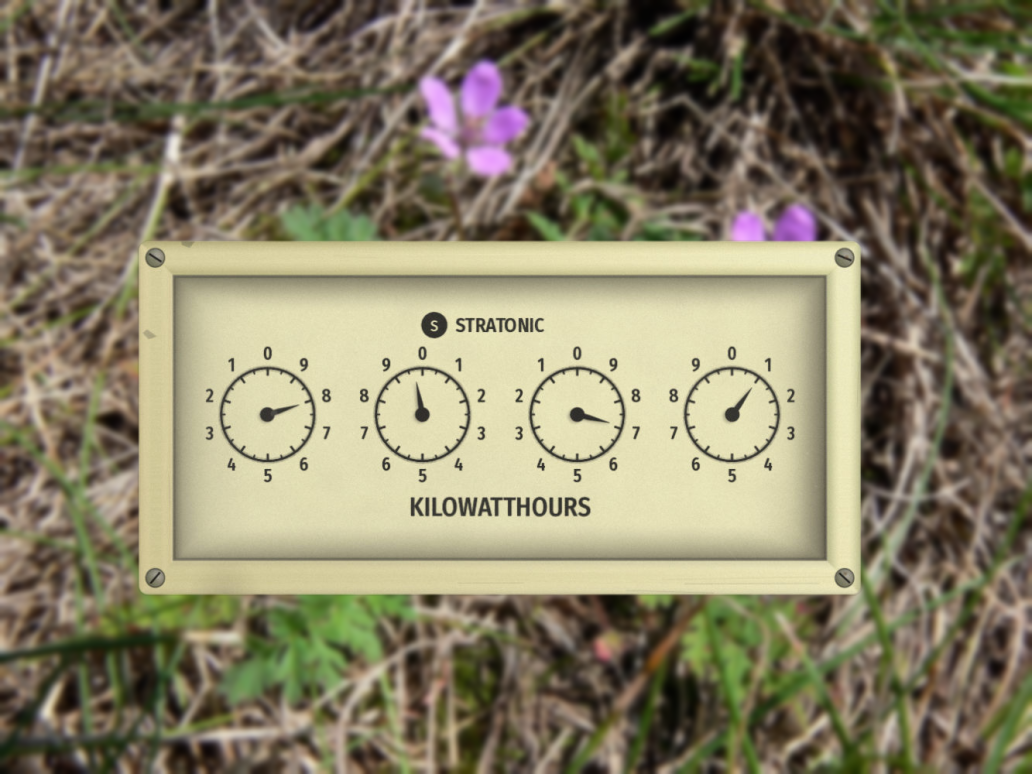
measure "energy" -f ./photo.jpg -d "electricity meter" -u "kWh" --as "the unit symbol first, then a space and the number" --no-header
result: kWh 7971
